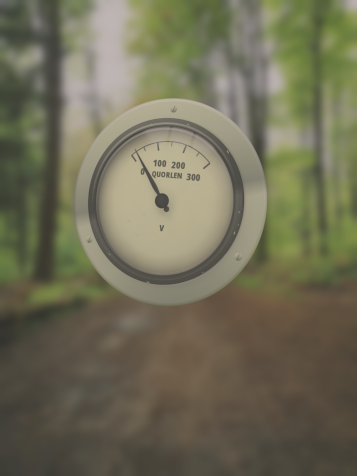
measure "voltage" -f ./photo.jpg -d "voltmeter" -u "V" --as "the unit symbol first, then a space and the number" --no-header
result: V 25
